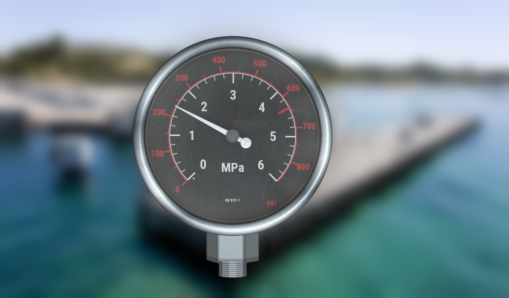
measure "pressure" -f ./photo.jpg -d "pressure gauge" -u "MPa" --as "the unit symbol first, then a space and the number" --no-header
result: MPa 1.6
